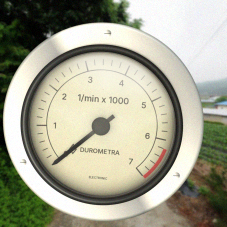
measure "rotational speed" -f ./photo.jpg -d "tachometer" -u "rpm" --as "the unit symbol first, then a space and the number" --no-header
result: rpm 0
